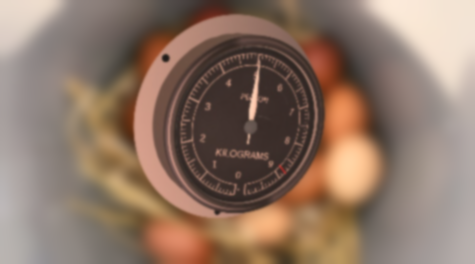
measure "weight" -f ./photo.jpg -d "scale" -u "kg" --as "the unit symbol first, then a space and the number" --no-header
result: kg 5
